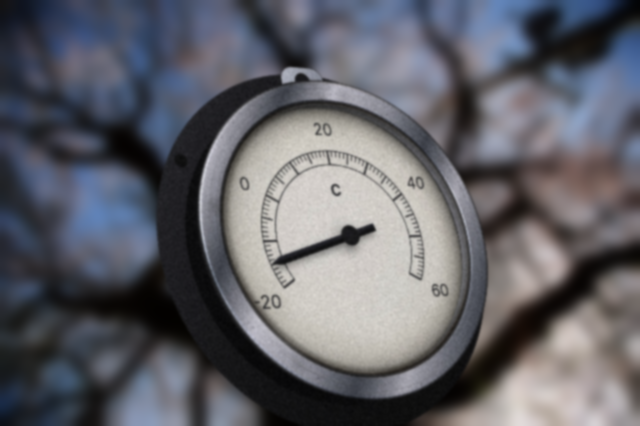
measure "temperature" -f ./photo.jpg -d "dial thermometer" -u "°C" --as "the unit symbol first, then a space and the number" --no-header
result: °C -15
